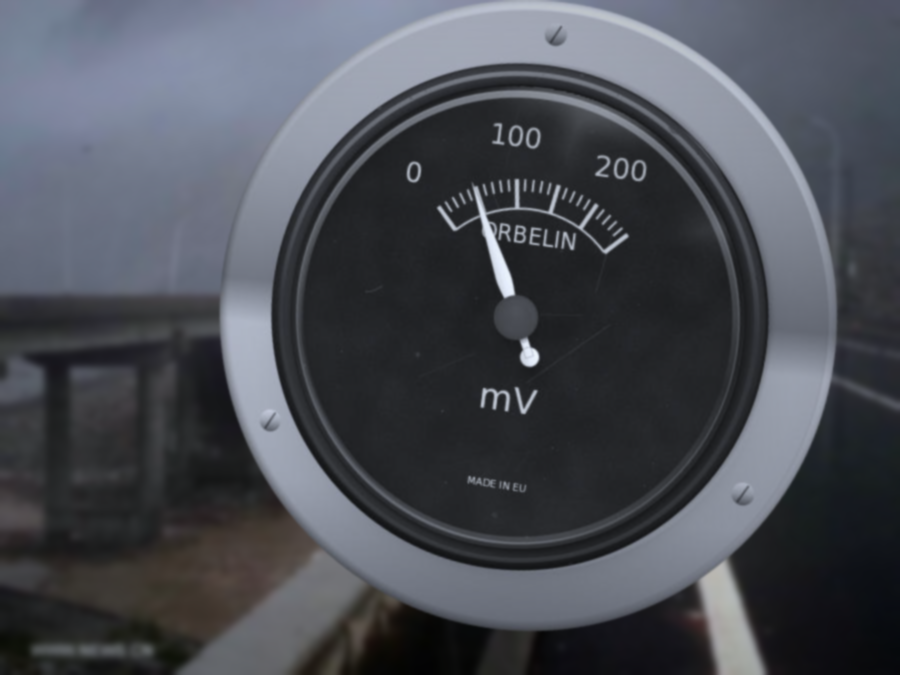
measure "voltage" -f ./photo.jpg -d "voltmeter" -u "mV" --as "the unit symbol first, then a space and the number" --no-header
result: mV 50
